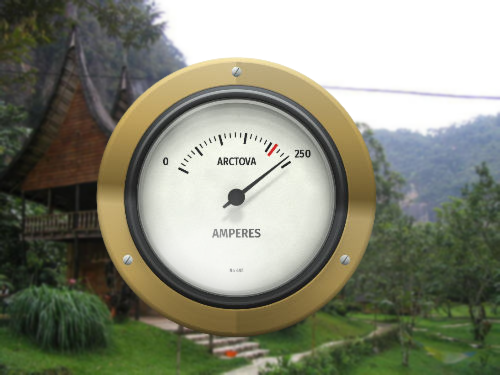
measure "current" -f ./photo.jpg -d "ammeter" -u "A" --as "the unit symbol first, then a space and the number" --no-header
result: A 240
